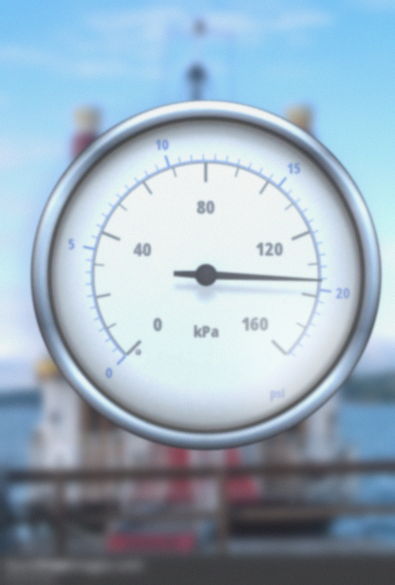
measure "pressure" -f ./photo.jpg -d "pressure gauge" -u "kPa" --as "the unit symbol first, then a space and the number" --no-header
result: kPa 135
